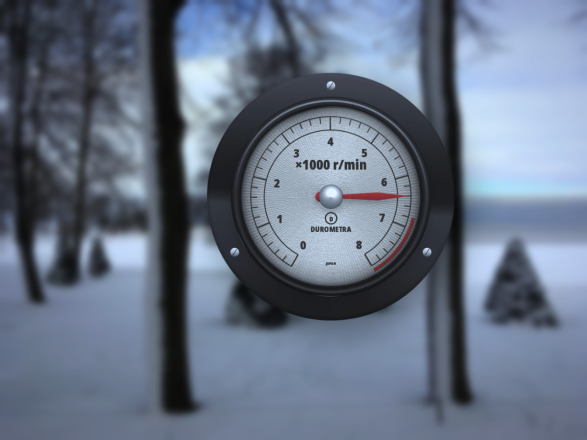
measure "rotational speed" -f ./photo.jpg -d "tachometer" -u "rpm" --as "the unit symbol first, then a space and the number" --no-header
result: rpm 6400
